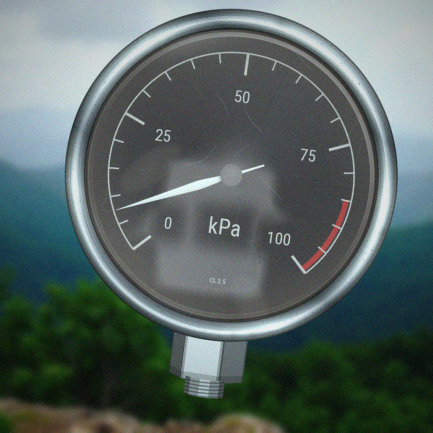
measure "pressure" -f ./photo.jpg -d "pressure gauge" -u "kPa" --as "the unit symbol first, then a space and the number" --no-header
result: kPa 7.5
